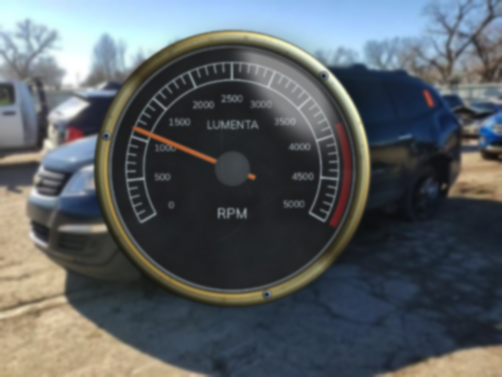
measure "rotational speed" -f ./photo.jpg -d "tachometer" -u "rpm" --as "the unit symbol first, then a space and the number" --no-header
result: rpm 1100
